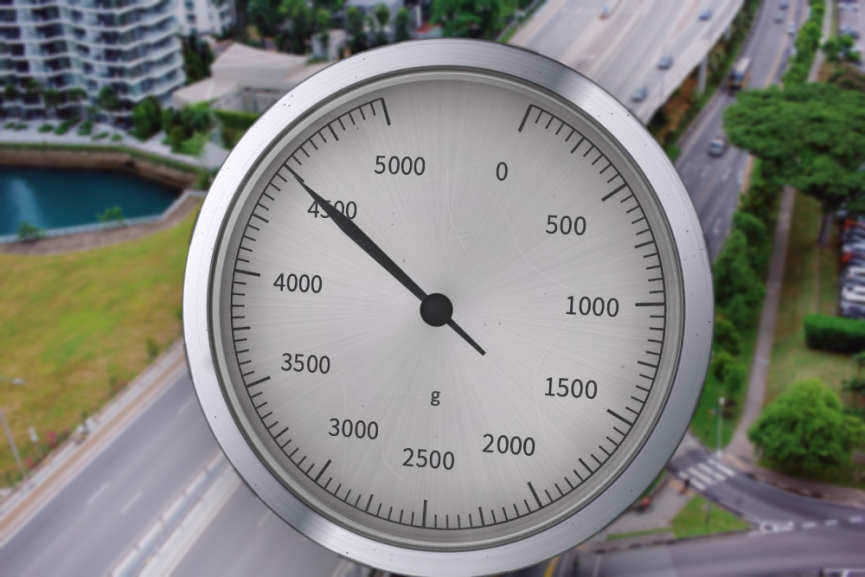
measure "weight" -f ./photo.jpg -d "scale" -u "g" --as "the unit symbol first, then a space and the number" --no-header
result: g 4500
